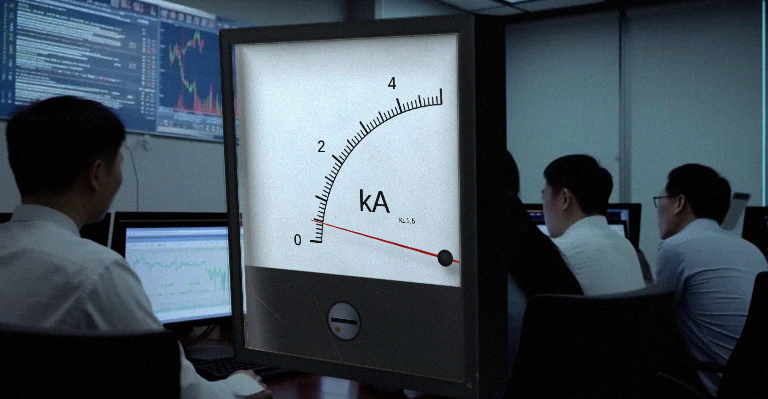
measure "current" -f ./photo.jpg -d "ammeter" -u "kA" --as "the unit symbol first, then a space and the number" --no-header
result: kA 0.5
